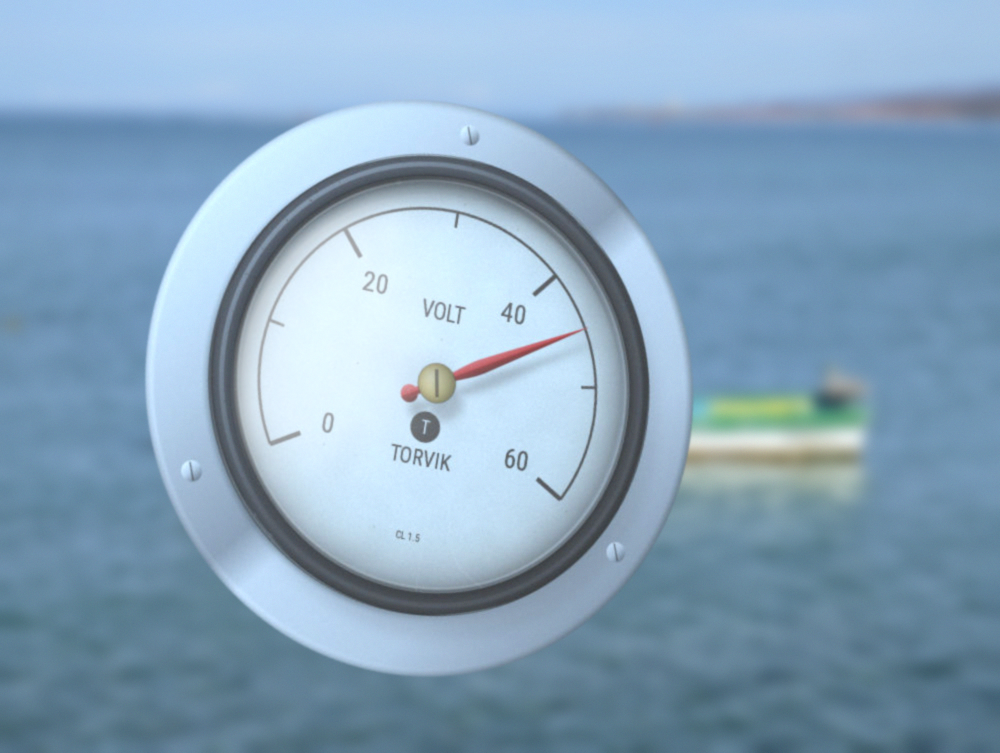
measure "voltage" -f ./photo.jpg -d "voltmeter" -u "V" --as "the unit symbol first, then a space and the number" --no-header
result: V 45
